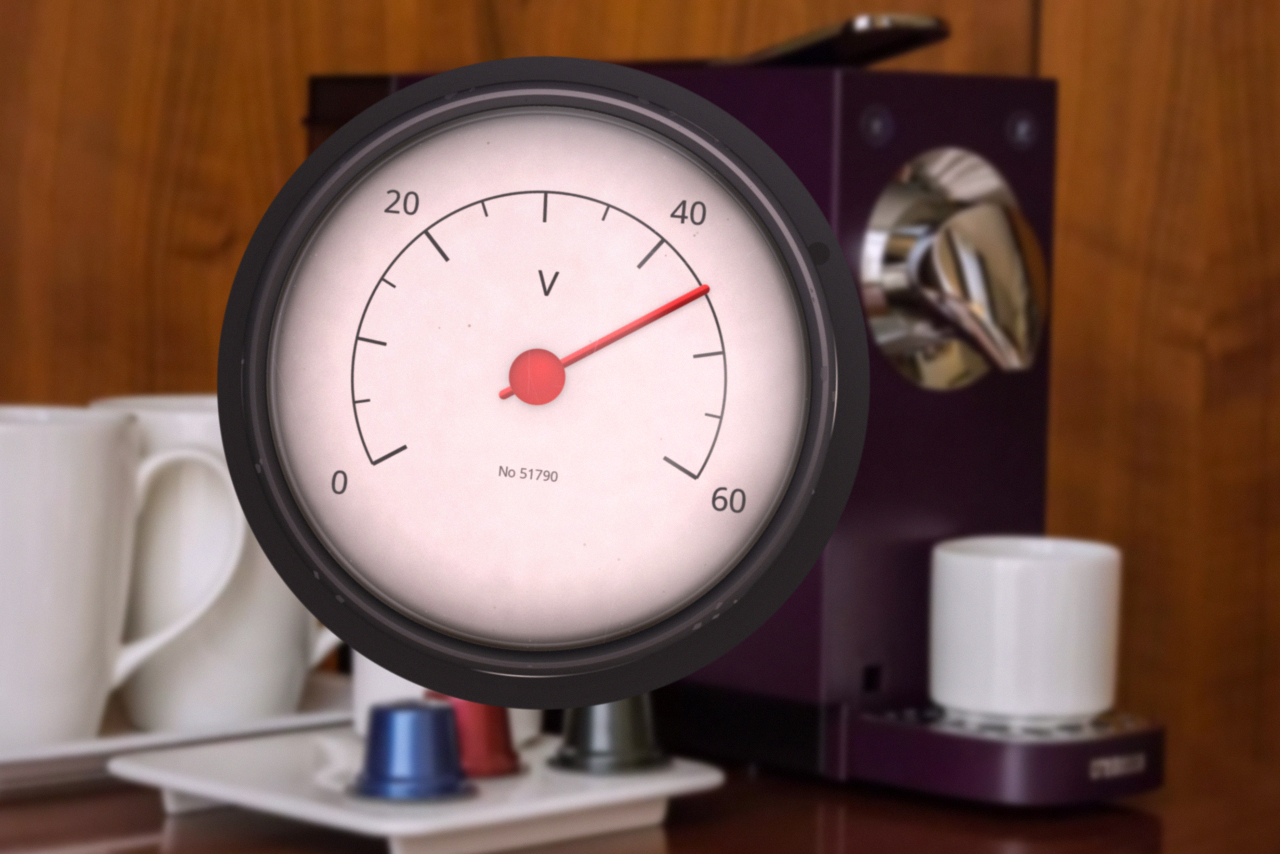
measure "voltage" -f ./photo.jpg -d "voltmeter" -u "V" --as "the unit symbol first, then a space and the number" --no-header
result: V 45
